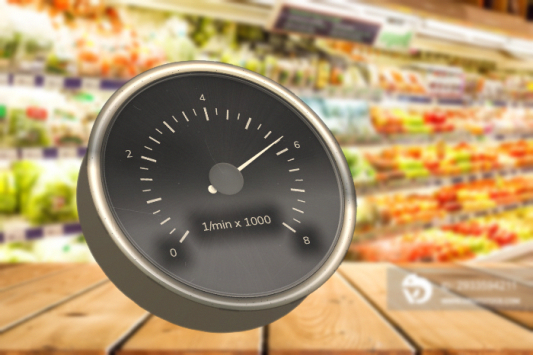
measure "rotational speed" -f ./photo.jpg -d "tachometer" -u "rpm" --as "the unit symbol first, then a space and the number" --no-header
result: rpm 5750
